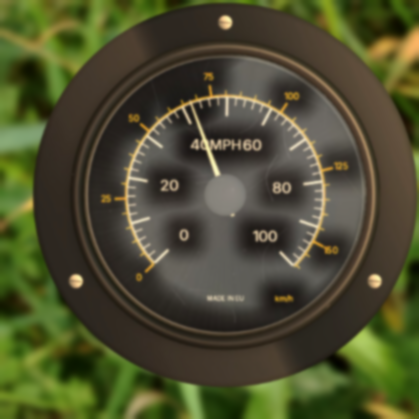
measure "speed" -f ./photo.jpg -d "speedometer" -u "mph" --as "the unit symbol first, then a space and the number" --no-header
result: mph 42
